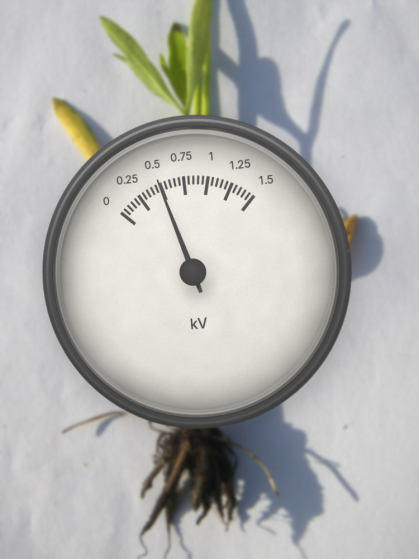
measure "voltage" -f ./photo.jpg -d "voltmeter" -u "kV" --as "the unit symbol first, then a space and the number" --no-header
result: kV 0.5
